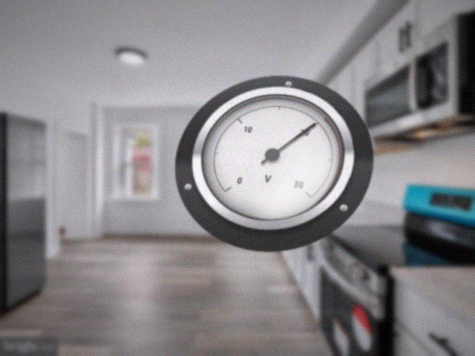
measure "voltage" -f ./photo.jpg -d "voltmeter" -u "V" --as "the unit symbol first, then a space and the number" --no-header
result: V 20
